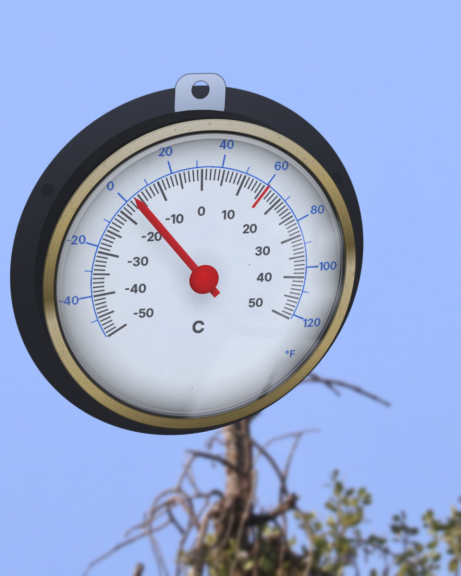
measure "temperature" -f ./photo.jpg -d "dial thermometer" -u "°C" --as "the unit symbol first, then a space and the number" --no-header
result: °C -16
